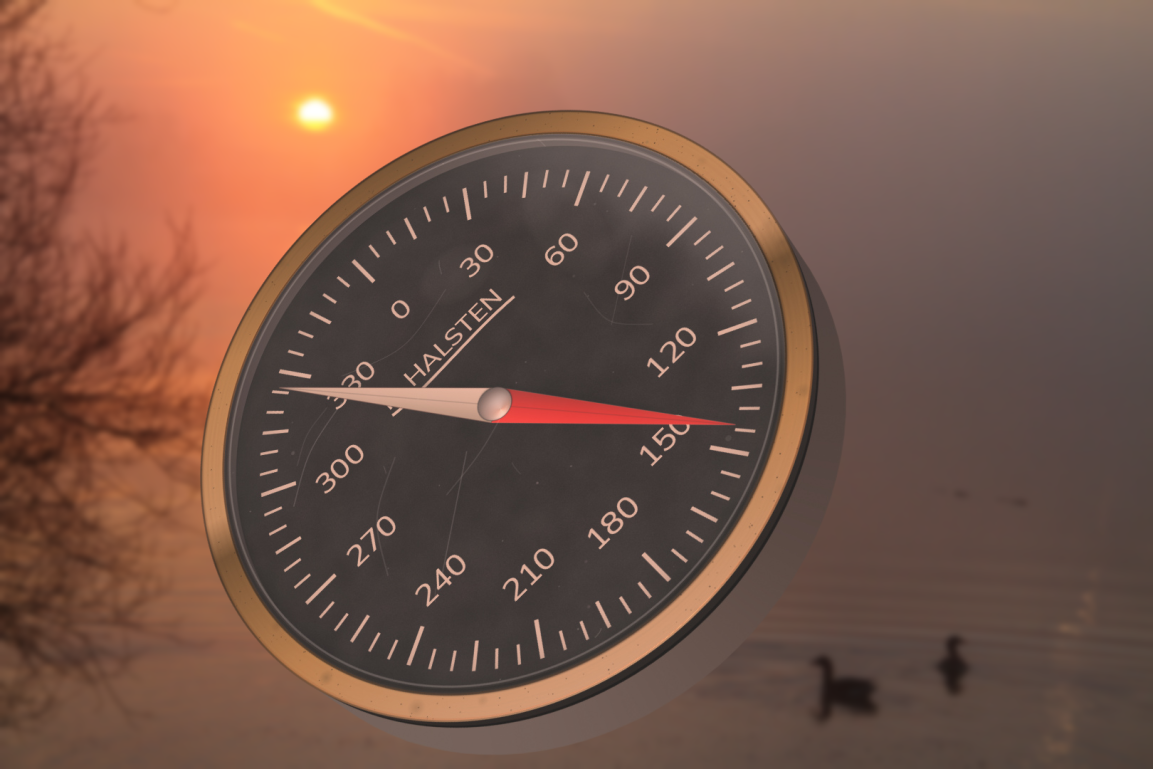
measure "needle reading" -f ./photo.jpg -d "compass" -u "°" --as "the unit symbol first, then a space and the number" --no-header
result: ° 145
